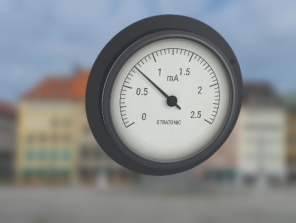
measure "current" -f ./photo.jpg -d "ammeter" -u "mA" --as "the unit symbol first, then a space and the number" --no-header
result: mA 0.75
